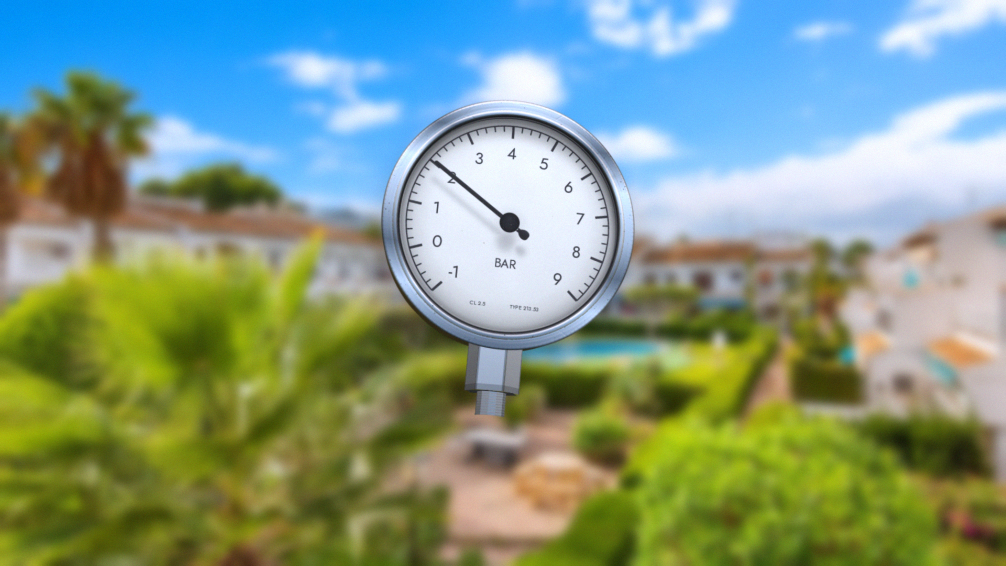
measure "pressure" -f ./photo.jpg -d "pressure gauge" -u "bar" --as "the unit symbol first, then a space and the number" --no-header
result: bar 2
